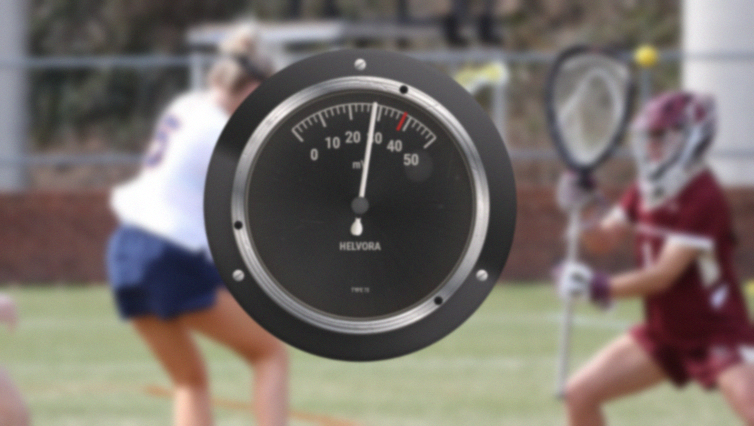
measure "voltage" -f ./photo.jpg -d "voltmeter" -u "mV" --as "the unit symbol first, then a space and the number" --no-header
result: mV 28
